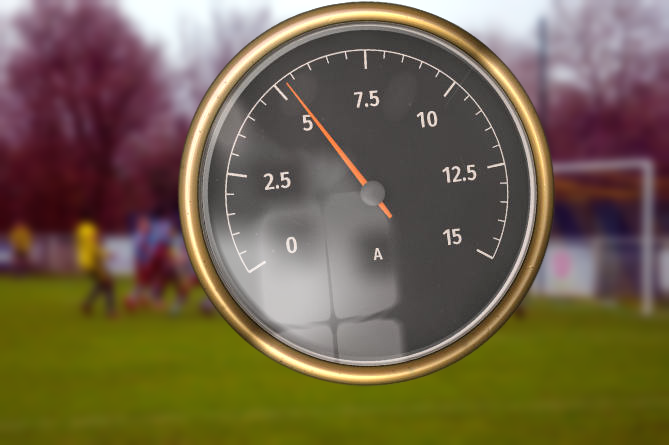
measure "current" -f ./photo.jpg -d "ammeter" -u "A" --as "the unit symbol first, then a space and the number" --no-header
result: A 5.25
